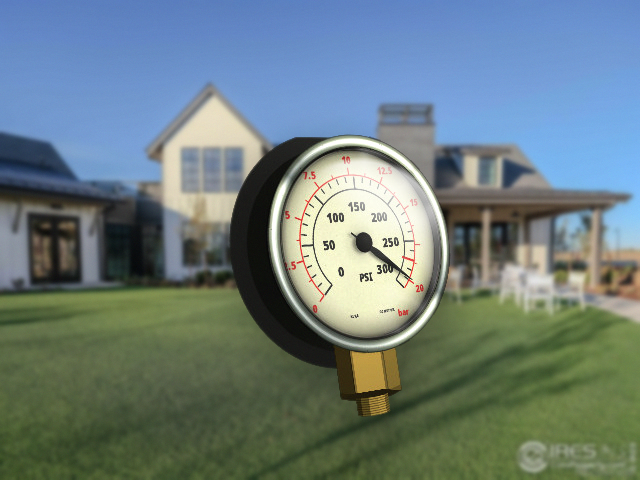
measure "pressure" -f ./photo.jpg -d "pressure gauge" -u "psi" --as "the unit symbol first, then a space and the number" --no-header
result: psi 290
